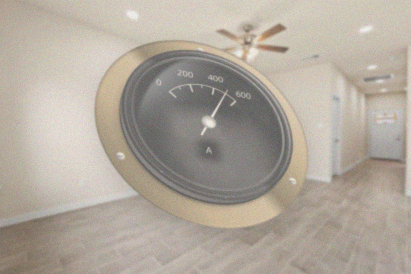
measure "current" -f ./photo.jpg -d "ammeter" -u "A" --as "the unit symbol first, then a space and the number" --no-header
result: A 500
